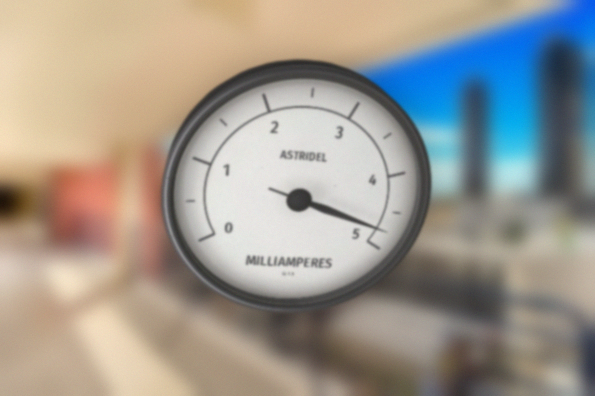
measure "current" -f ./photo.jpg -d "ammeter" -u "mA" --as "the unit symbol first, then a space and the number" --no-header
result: mA 4.75
